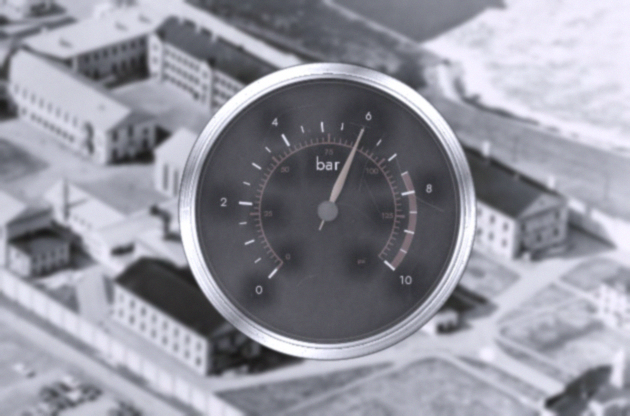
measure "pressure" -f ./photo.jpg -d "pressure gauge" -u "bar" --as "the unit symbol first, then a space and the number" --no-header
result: bar 6
